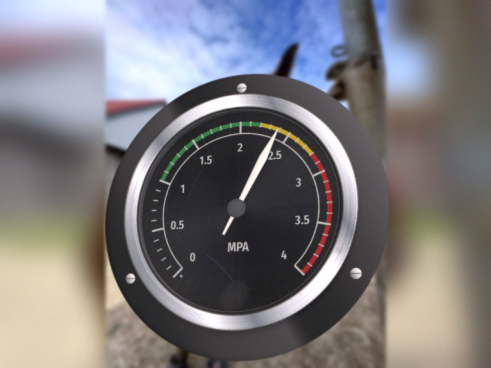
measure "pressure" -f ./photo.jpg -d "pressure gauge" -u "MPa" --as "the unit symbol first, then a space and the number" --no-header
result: MPa 2.4
